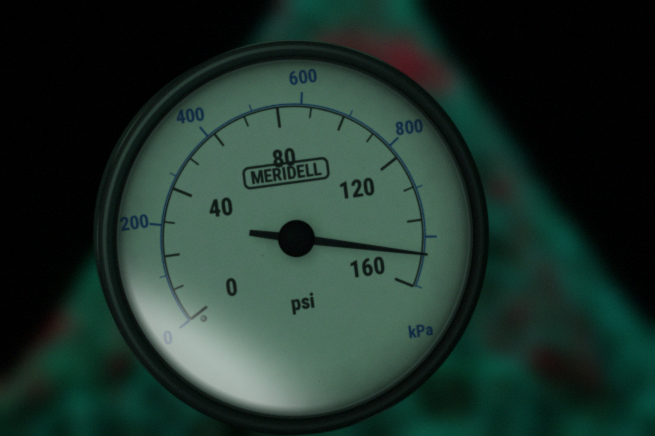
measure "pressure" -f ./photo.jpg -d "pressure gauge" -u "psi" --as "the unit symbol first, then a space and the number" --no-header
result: psi 150
